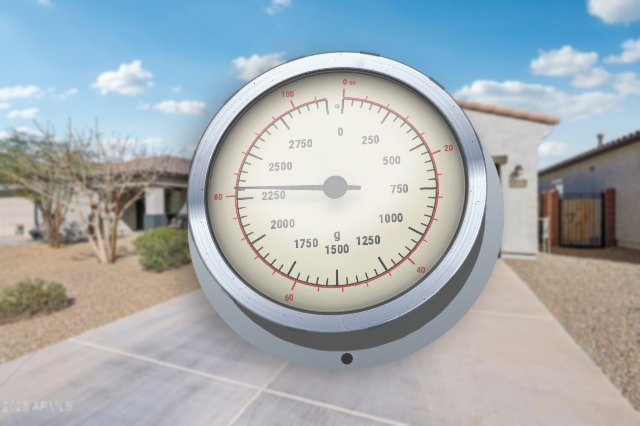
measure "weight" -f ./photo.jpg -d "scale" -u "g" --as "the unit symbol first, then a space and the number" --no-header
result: g 2300
